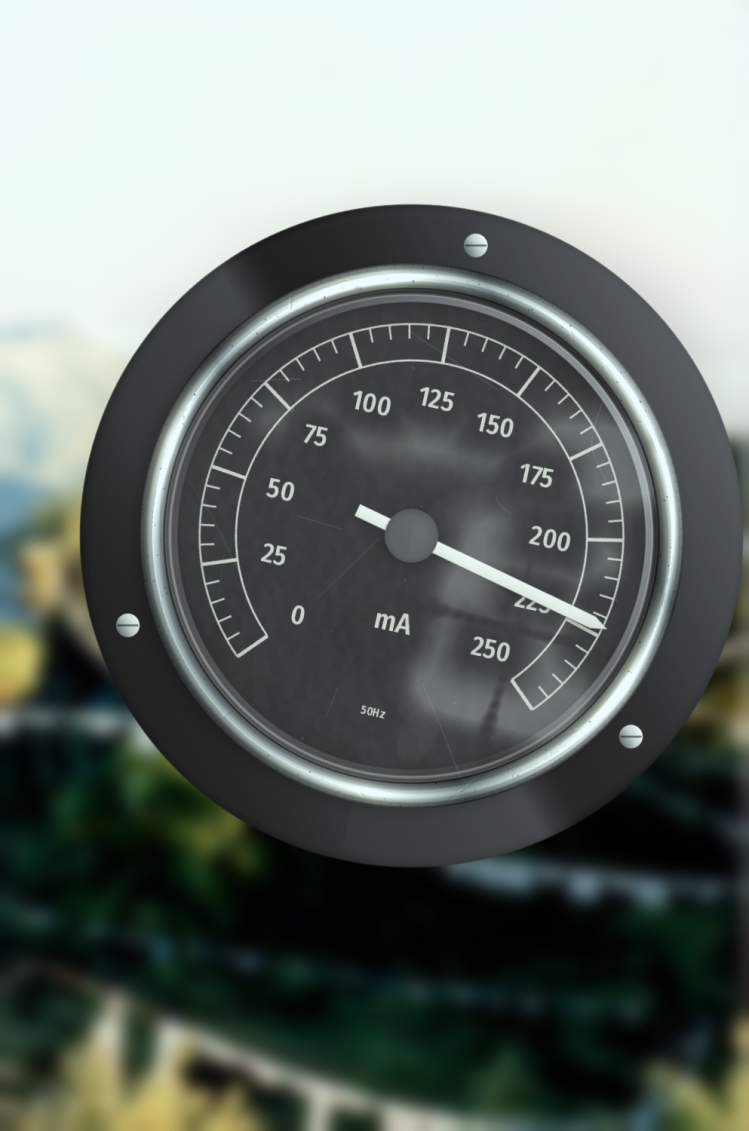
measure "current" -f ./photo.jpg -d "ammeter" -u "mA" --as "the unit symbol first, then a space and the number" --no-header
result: mA 222.5
